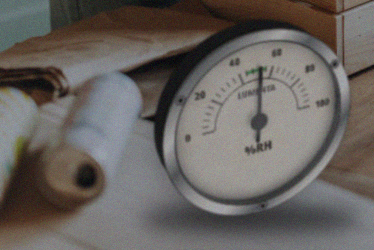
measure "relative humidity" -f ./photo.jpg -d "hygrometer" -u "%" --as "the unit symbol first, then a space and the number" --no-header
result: % 52
